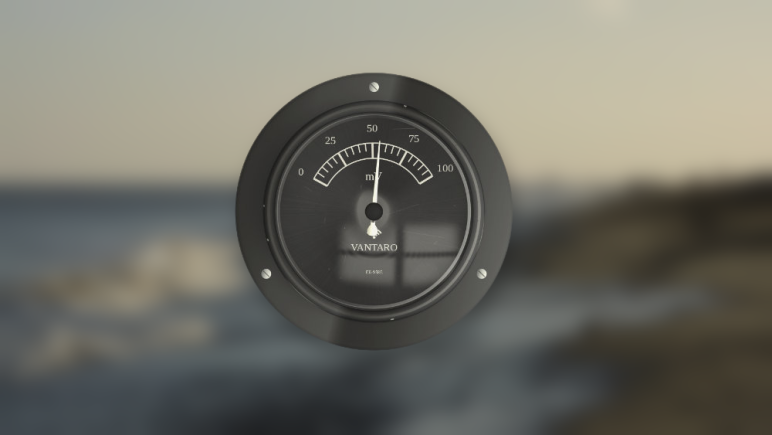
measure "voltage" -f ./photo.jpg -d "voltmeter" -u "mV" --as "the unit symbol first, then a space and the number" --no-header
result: mV 55
